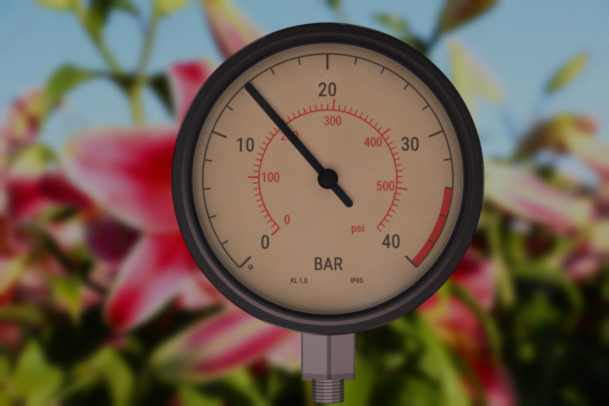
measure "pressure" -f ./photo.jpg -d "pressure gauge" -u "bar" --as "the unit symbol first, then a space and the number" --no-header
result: bar 14
